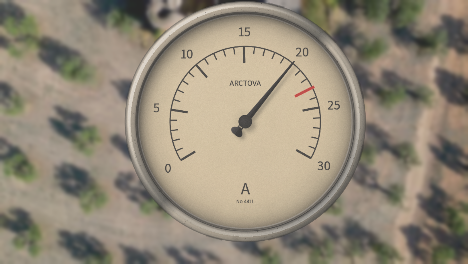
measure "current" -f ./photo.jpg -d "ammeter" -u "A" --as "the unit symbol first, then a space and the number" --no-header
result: A 20
